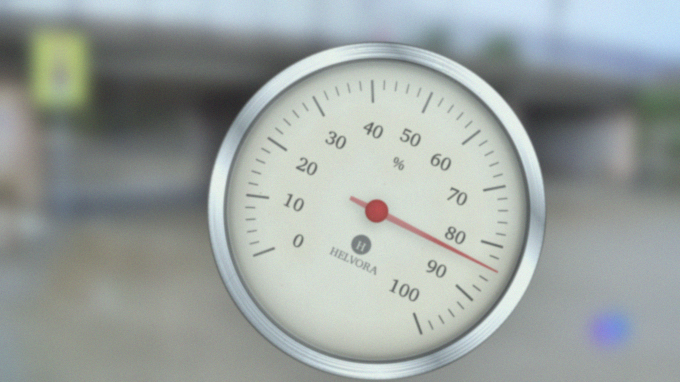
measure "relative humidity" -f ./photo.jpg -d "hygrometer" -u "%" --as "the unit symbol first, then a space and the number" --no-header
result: % 84
